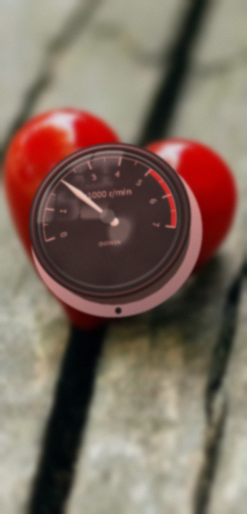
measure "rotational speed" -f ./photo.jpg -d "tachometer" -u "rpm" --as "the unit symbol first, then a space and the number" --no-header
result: rpm 2000
